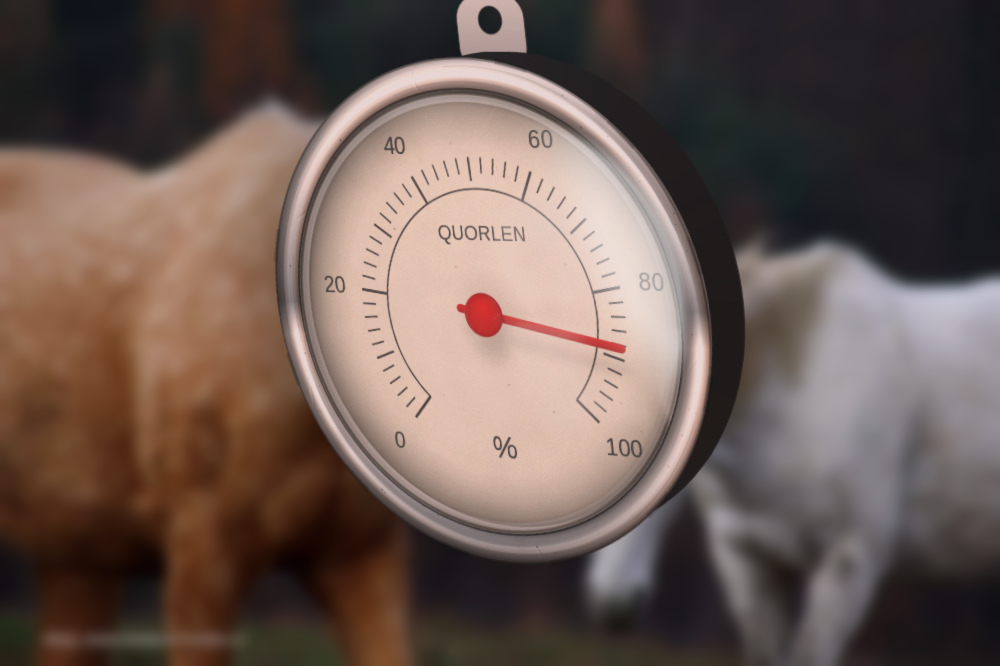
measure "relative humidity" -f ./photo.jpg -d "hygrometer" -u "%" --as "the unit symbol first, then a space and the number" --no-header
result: % 88
